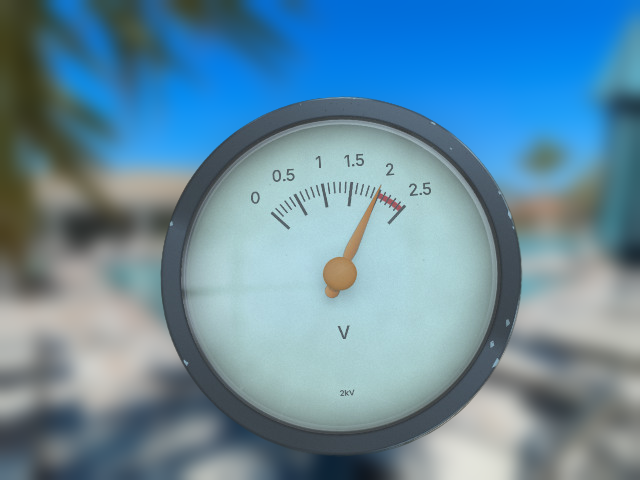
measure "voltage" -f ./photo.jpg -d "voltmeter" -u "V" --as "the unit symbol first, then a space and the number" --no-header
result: V 2
